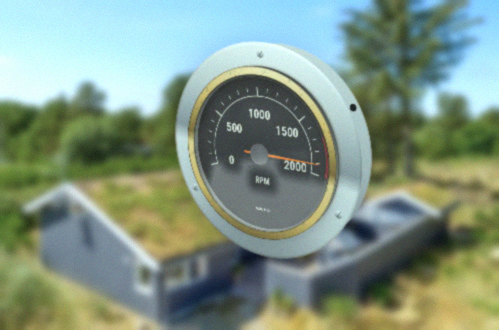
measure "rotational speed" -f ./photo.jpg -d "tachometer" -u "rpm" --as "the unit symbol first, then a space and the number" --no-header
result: rpm 1900
